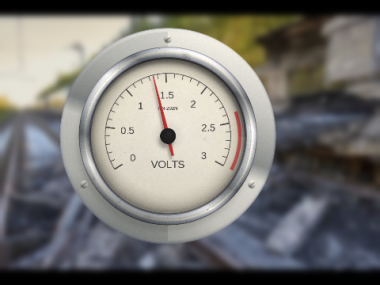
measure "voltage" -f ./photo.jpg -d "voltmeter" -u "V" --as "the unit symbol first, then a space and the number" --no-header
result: V 1.35
